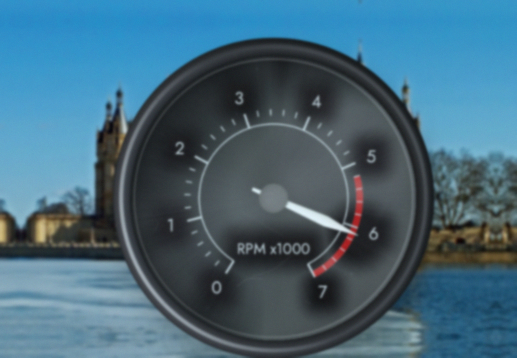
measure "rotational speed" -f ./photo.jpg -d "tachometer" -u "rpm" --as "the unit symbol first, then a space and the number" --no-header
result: rpm 6100
